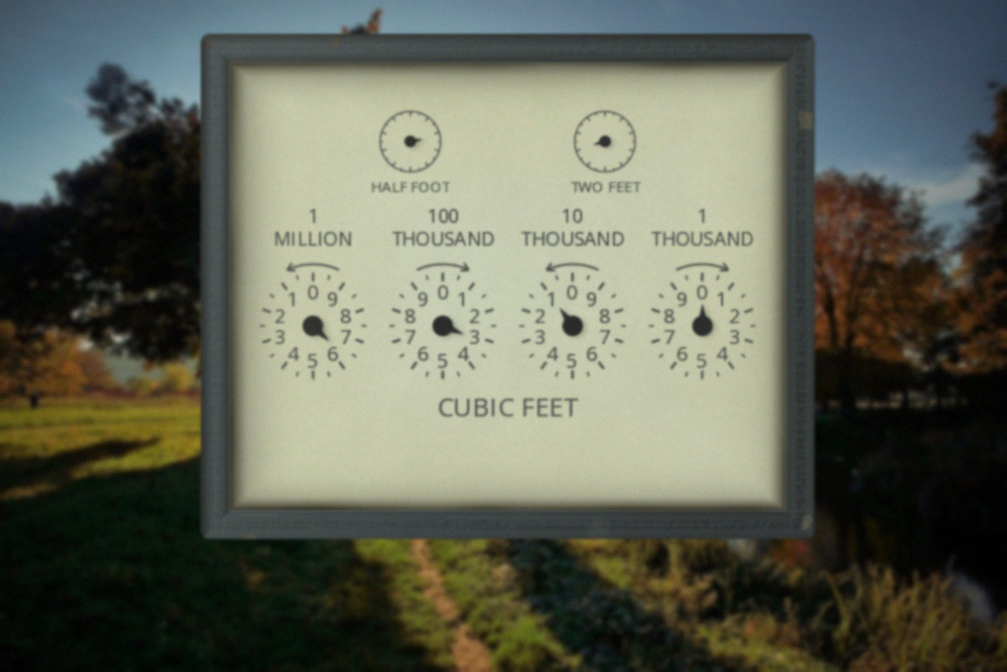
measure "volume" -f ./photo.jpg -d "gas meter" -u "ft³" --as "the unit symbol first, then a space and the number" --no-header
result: ft³ 631000
